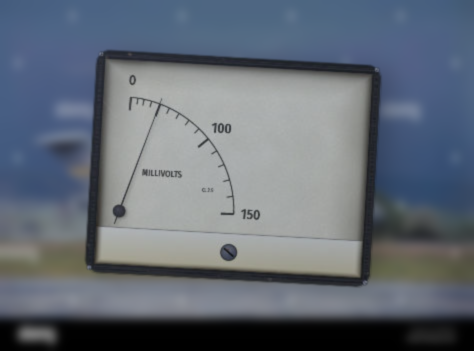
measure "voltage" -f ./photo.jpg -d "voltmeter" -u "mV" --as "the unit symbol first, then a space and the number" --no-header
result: mV 50
